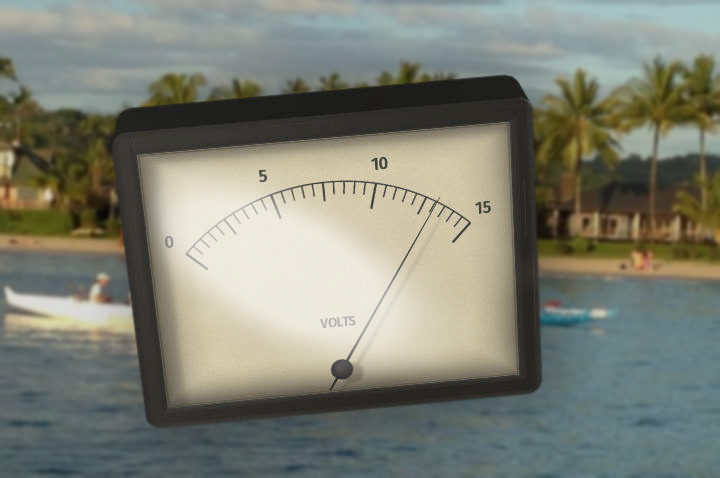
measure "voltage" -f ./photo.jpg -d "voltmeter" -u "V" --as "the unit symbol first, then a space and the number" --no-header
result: V 13
